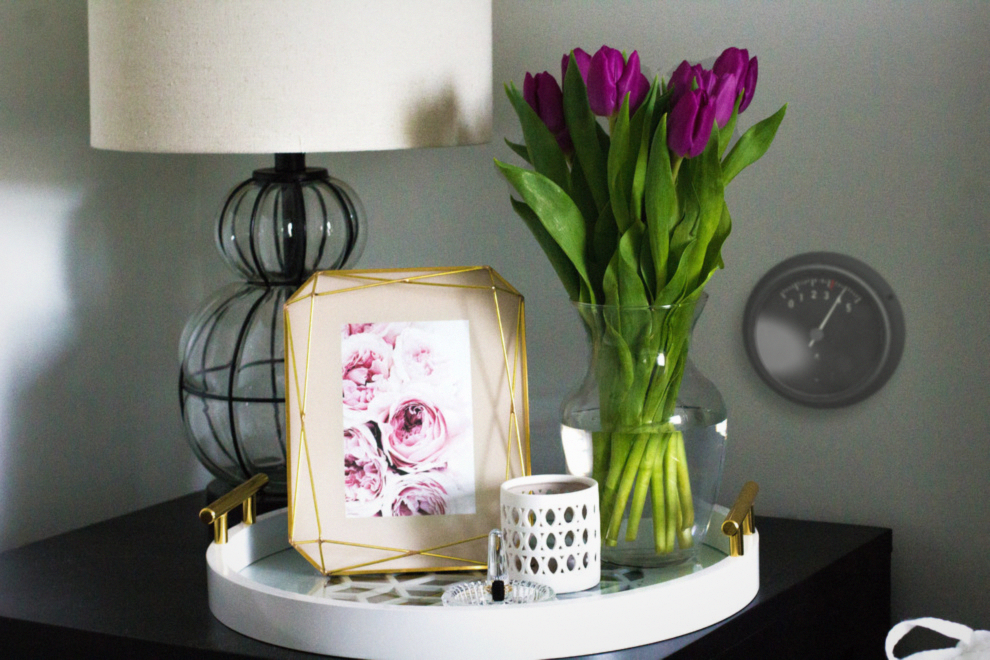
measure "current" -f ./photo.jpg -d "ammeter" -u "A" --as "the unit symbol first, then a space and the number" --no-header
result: A 4
